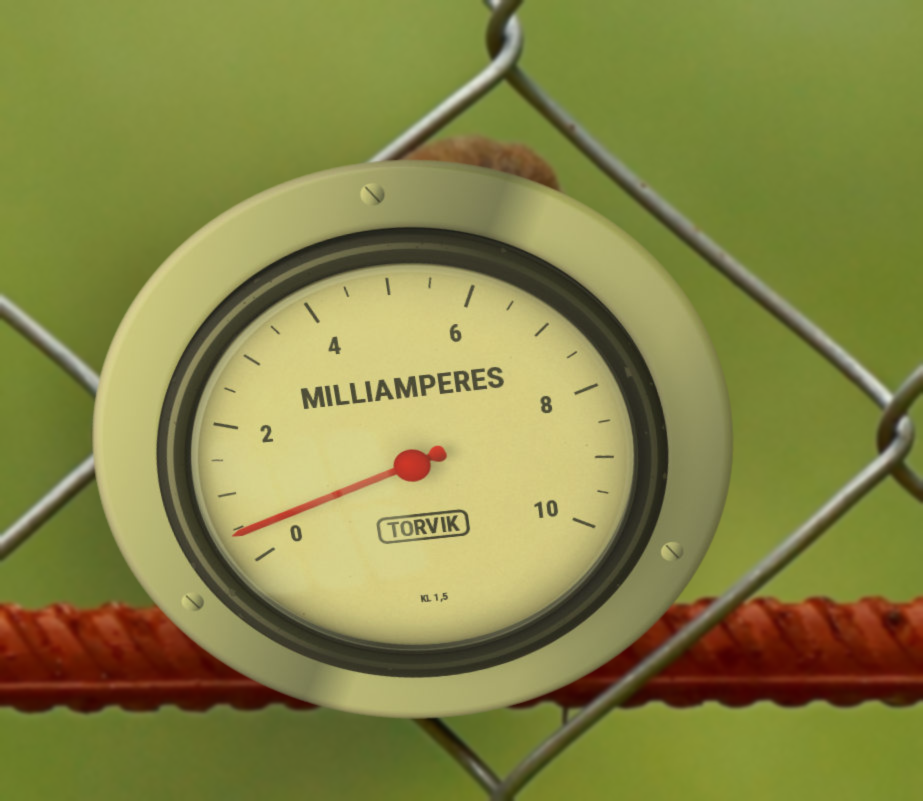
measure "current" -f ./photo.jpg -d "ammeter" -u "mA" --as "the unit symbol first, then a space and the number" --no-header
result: mA 0.5
